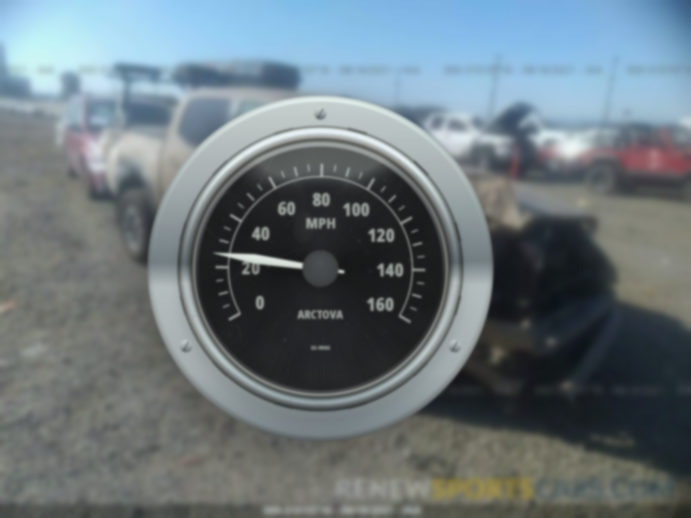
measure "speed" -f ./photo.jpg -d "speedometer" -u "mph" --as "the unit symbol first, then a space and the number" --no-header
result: mph 25
